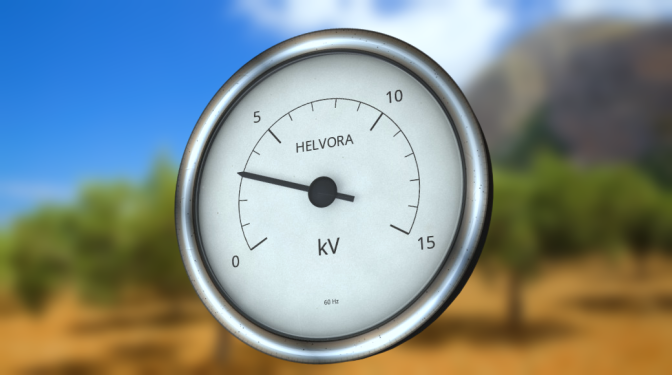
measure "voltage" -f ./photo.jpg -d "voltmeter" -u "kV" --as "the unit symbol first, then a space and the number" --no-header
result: kV 3
